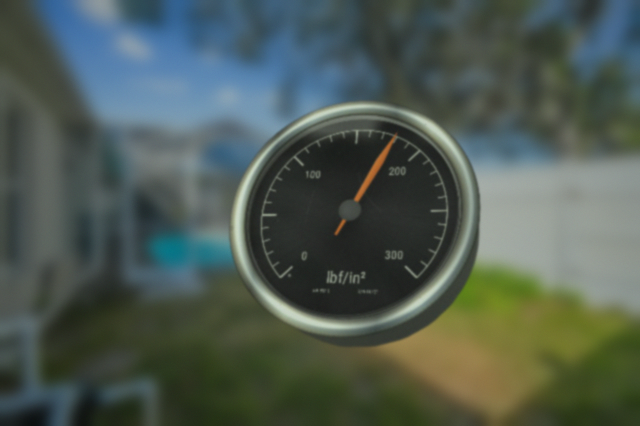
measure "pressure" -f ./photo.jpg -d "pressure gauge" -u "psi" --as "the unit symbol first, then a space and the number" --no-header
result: psi 180
